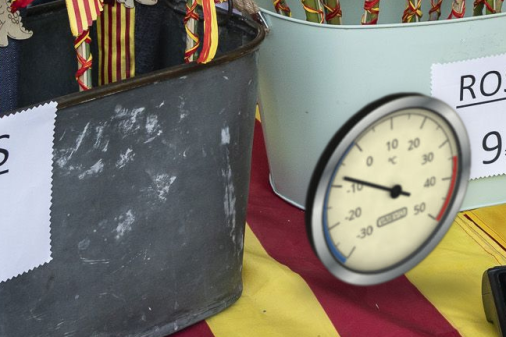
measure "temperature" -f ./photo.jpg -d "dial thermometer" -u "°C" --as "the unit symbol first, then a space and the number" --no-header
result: °C -7.5
